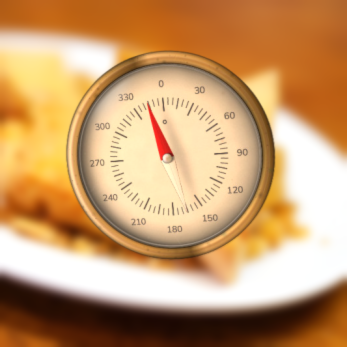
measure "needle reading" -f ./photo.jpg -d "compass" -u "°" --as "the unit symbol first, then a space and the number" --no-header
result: ° 345
